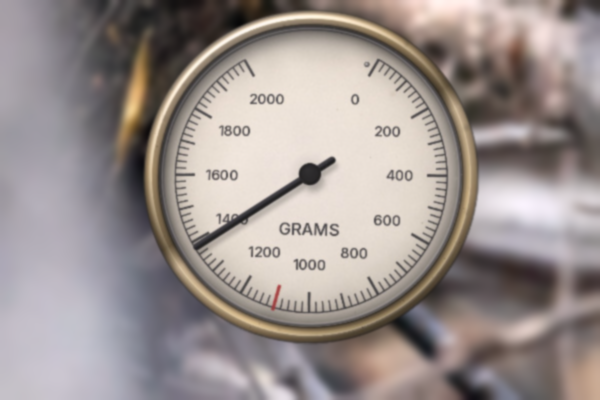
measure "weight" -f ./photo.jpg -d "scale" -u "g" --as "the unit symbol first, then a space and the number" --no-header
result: g 1380
